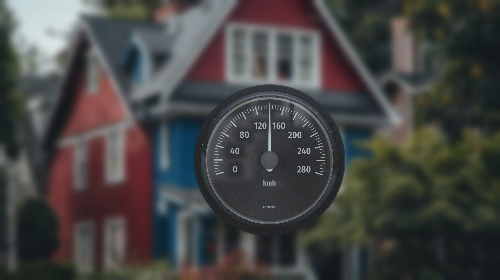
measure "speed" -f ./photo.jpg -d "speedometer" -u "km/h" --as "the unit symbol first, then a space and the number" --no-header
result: km/h 140
